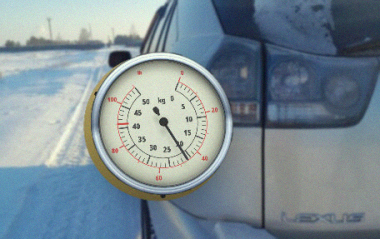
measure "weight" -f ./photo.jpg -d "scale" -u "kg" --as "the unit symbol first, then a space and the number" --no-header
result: kg 21
